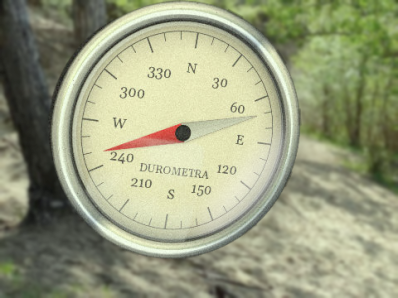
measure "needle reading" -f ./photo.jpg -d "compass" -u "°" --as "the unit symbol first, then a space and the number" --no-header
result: ° 250
